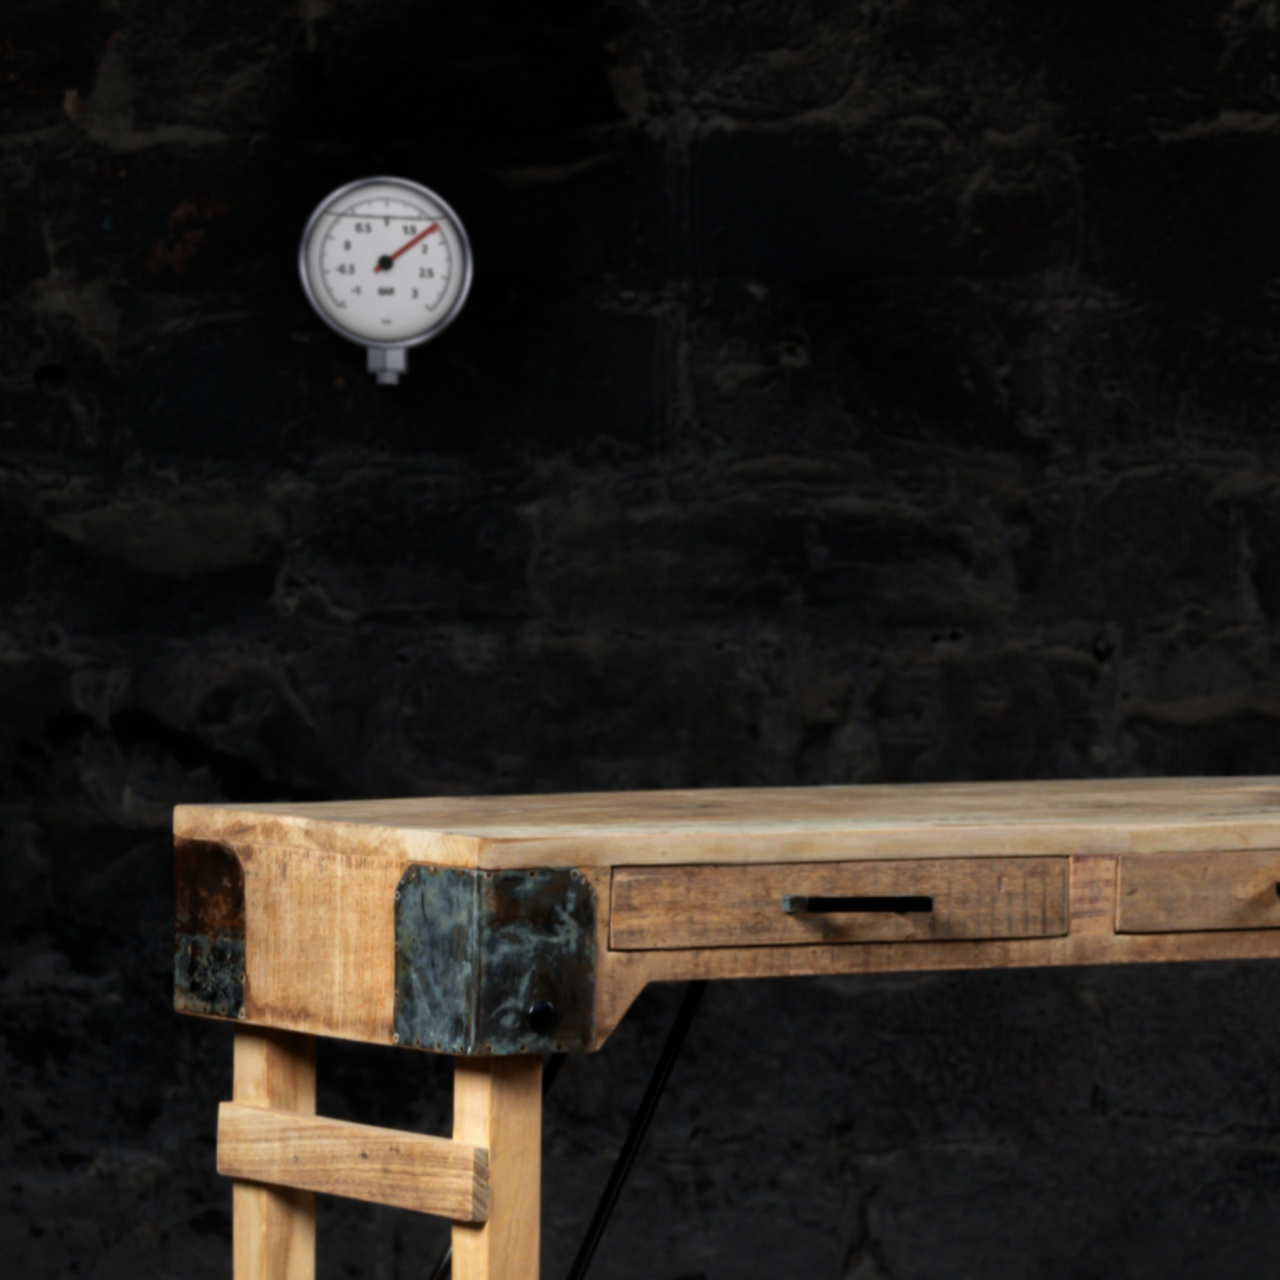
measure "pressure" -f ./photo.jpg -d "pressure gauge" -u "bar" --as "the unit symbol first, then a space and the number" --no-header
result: bar 1.75
